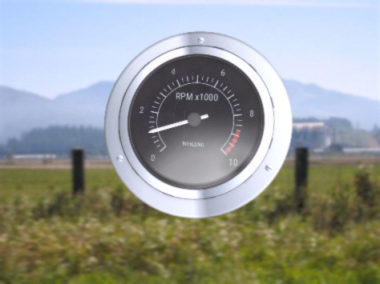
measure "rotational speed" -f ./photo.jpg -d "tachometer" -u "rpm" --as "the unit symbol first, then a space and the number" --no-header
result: rpm 1000
